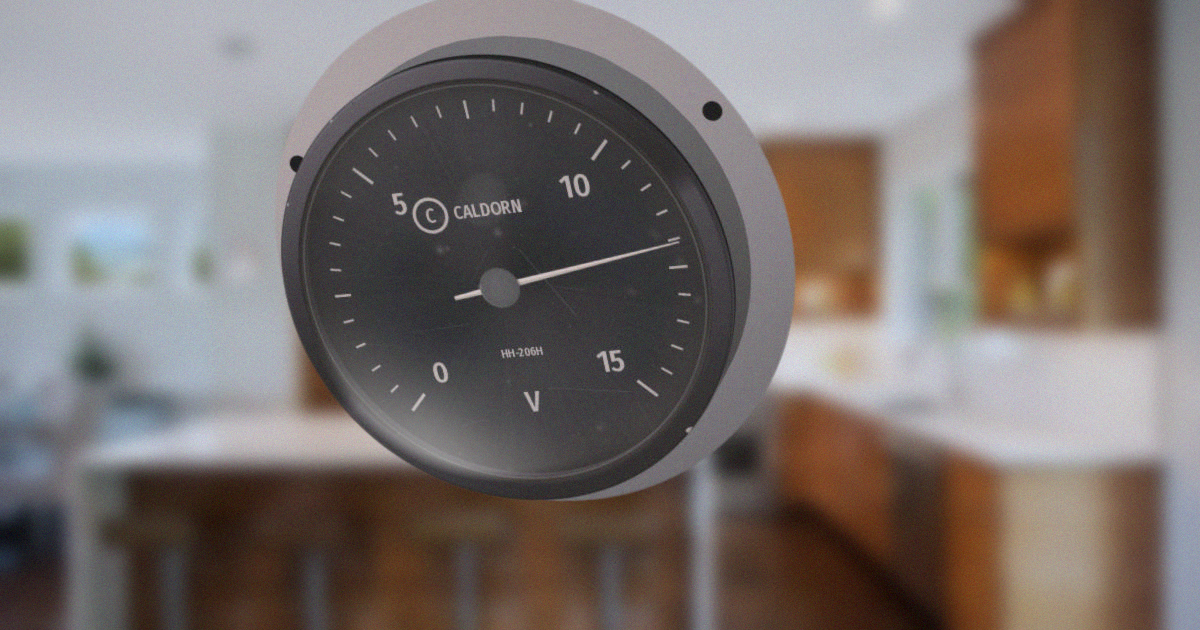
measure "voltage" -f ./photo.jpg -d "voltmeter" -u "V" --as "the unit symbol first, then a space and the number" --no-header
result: V 12
